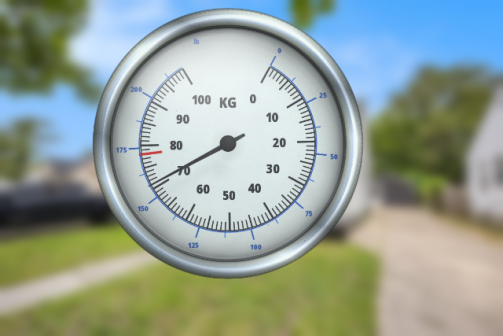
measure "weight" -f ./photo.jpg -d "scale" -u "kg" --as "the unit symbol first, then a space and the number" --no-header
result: kg 71
